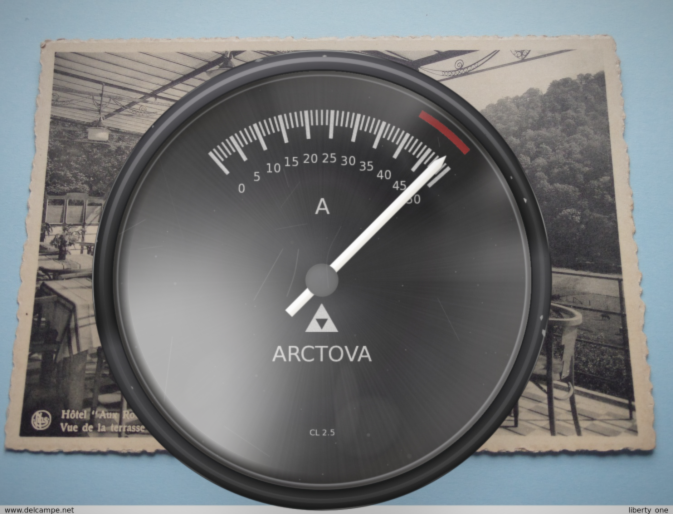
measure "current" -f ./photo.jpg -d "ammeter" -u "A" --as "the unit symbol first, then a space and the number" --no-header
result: A 48
